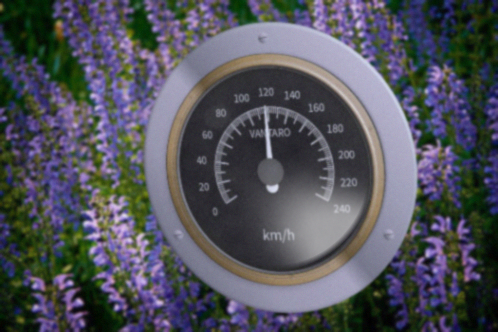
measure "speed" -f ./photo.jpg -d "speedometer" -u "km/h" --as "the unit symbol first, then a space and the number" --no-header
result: km/h 120
